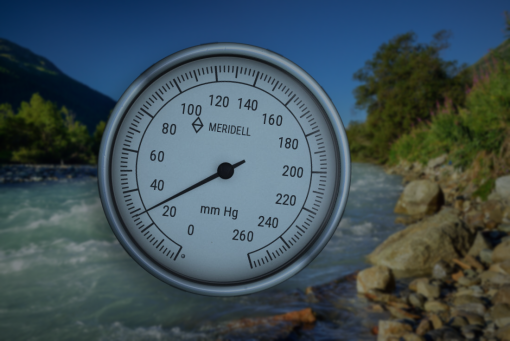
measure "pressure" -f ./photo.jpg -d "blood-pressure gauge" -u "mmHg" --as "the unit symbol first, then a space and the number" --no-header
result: mmHg 28
